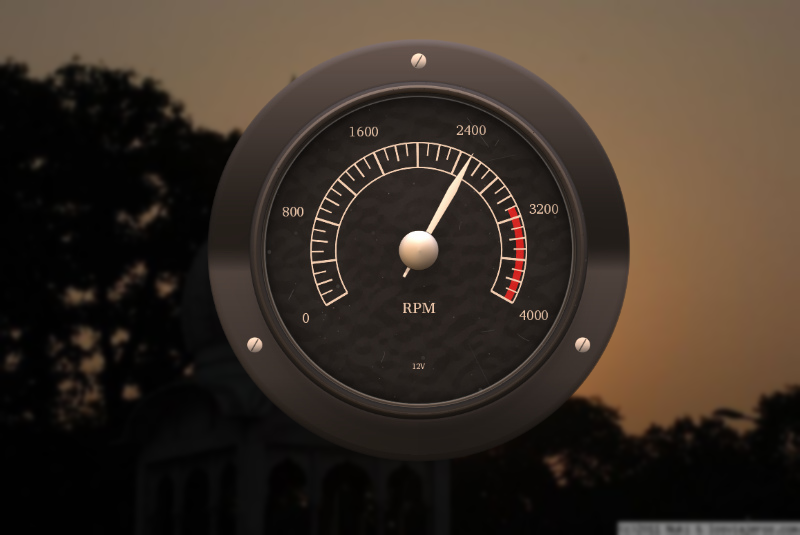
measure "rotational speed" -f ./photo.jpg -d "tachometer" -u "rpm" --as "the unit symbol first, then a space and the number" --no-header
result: rpm 2500
